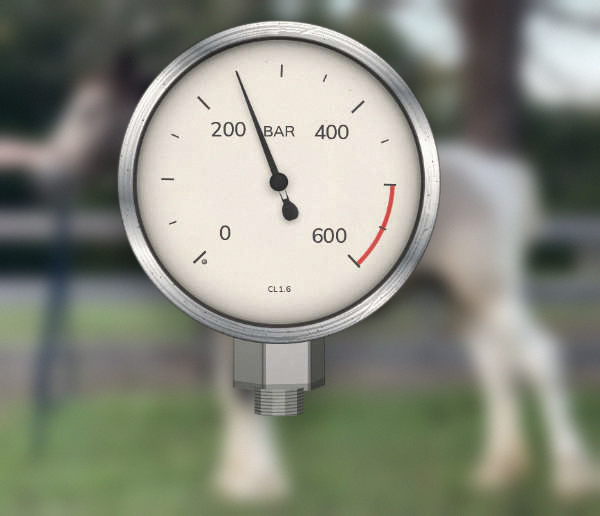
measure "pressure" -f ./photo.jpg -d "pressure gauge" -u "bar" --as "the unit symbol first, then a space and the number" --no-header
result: bar 250
